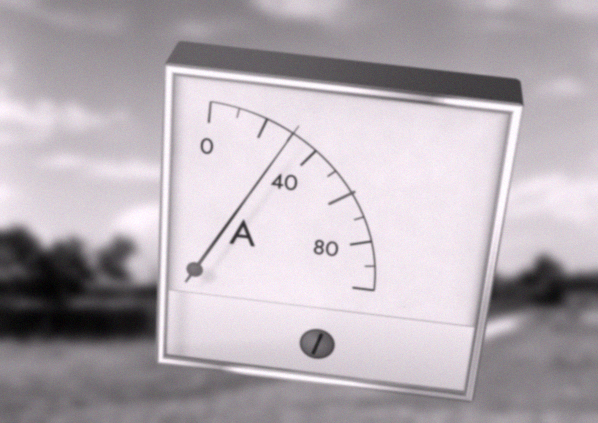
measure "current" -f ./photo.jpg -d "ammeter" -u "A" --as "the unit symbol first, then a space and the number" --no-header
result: A 30
